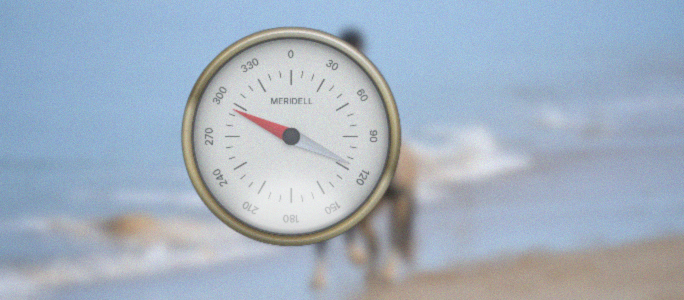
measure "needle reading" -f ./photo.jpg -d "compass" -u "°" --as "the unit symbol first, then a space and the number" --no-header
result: ° 295
